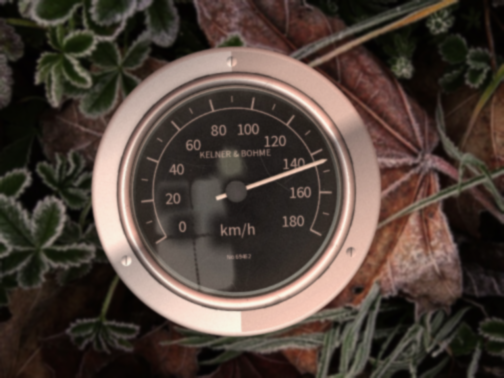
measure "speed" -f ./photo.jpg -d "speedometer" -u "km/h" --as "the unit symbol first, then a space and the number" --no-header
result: km/h 145
